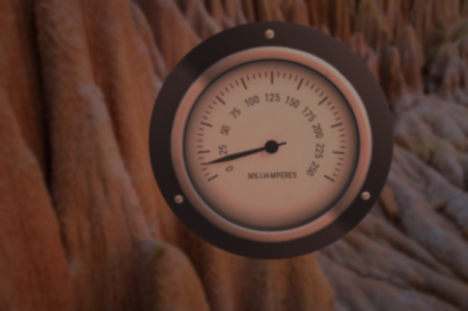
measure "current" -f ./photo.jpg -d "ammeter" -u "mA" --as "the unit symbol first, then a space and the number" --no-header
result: mA 15
